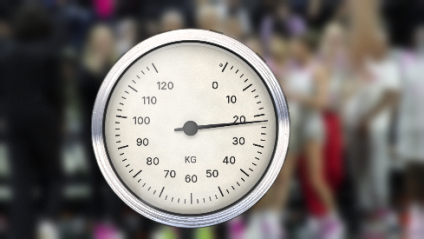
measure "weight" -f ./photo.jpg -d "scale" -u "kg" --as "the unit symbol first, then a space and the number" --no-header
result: kg 22
